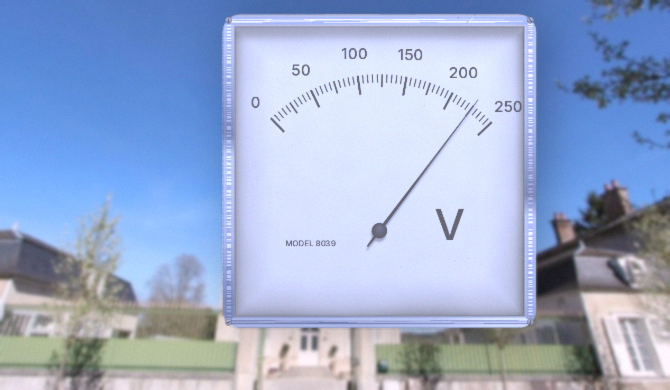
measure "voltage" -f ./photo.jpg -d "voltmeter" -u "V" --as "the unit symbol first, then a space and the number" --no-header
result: V 225
